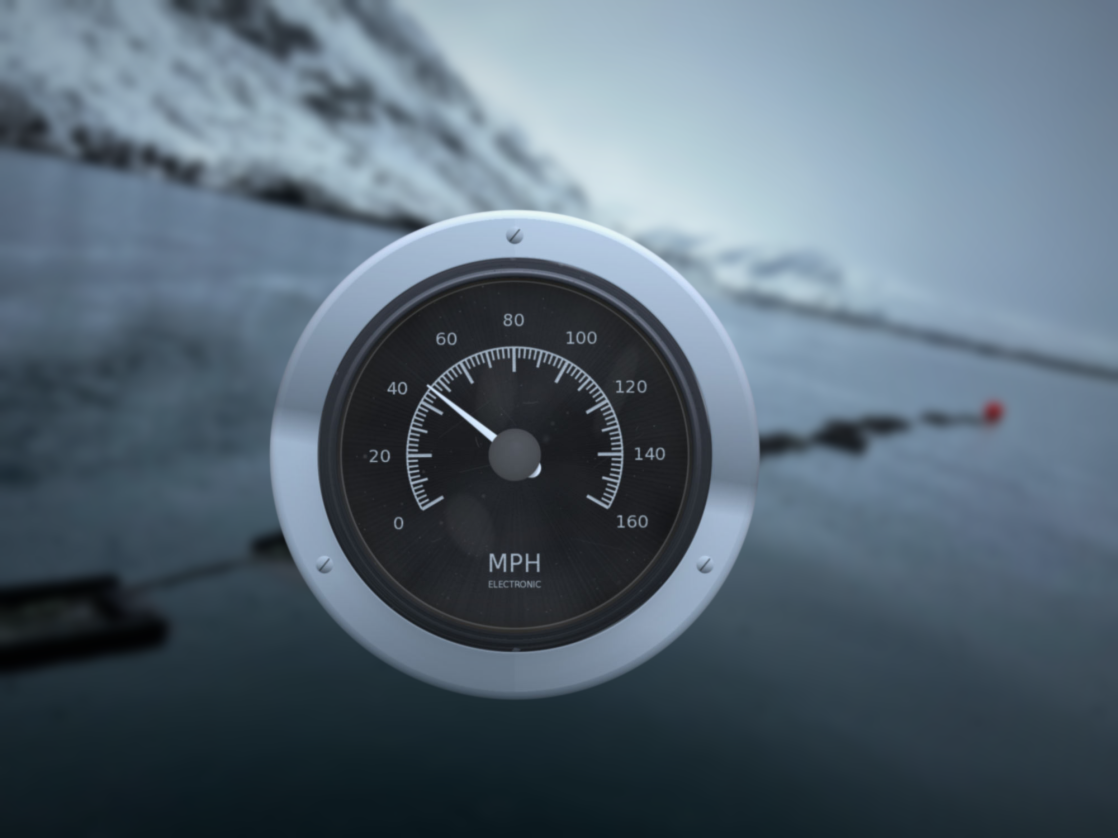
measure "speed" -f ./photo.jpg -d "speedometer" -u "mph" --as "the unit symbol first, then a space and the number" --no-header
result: mph 46
